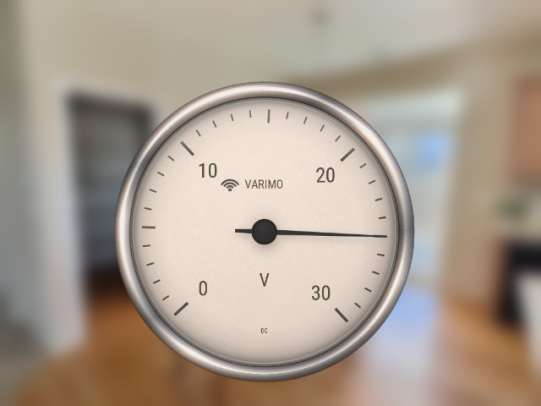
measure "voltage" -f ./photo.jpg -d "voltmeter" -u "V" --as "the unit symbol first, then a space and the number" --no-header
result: V 25
